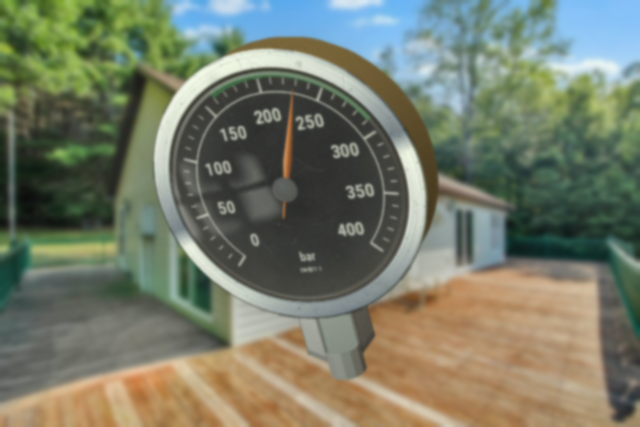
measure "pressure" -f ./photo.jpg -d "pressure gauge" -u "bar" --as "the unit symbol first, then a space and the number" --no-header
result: bar 230
